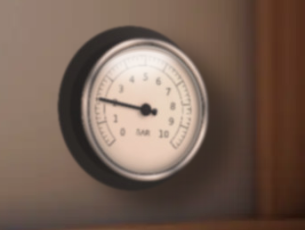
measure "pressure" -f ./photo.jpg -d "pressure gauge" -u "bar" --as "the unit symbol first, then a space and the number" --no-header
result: bar 2
